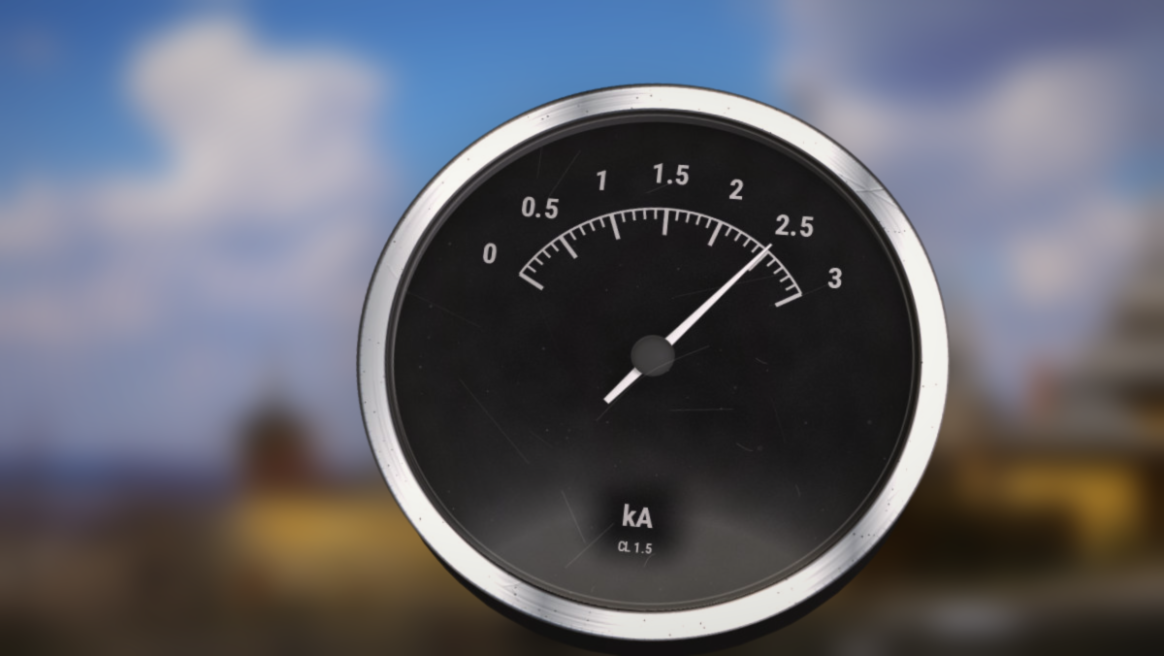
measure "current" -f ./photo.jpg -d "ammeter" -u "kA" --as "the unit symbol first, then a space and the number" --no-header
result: kA 2.5
